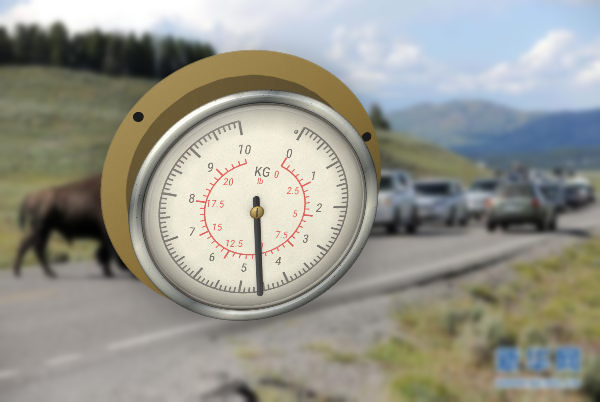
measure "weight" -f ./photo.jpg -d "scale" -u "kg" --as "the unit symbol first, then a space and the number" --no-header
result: kg 4.6
